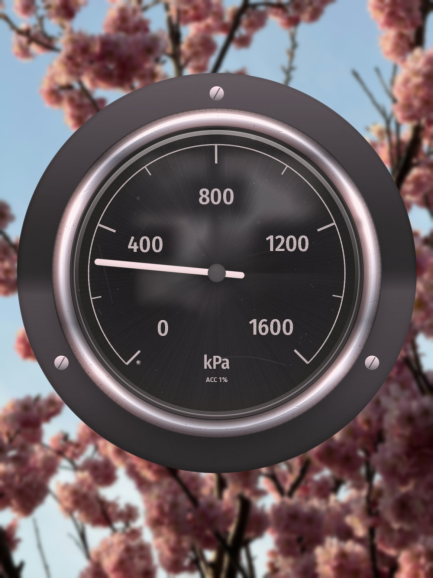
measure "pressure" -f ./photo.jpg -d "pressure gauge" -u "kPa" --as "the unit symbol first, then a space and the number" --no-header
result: kPa 300
